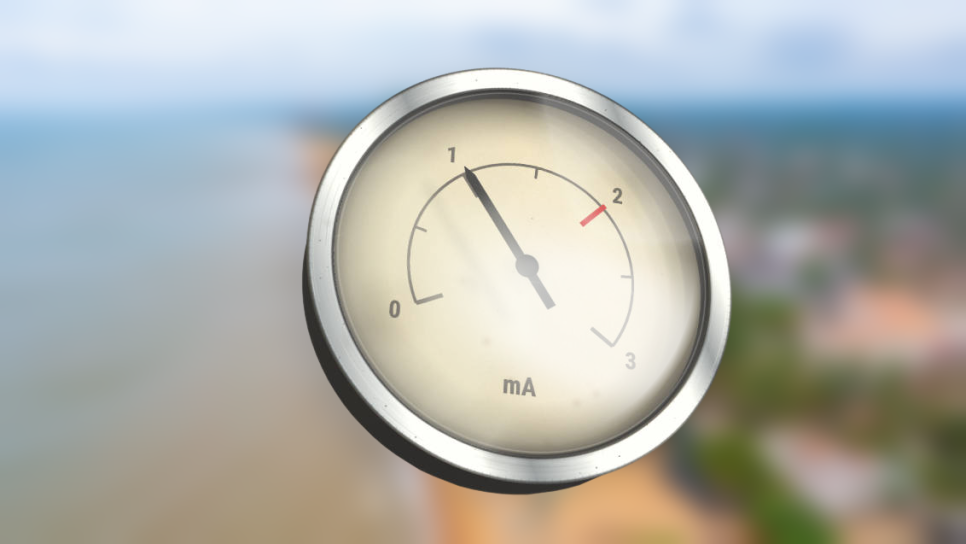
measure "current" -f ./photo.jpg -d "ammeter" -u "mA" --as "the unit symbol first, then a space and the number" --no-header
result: mA 1
